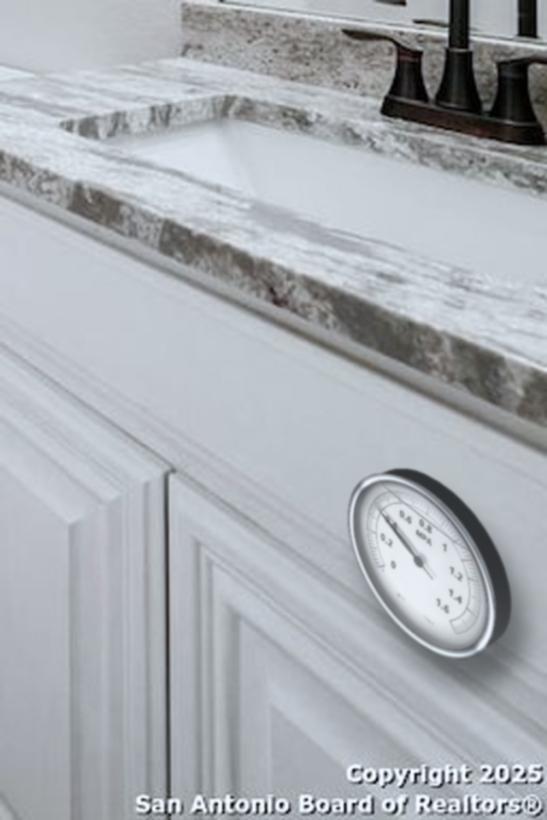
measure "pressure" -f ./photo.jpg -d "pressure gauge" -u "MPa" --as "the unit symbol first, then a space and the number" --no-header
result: MPa 0.4
